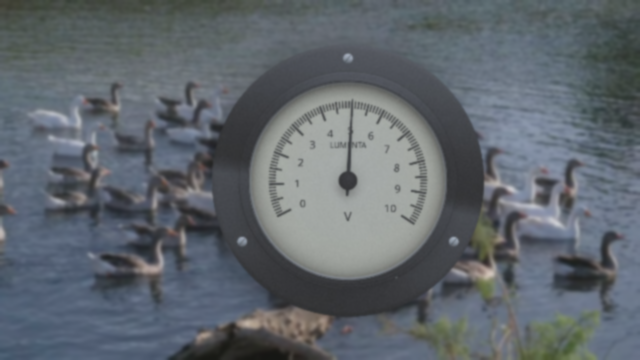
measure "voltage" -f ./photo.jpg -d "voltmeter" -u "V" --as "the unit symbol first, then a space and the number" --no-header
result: V 5
